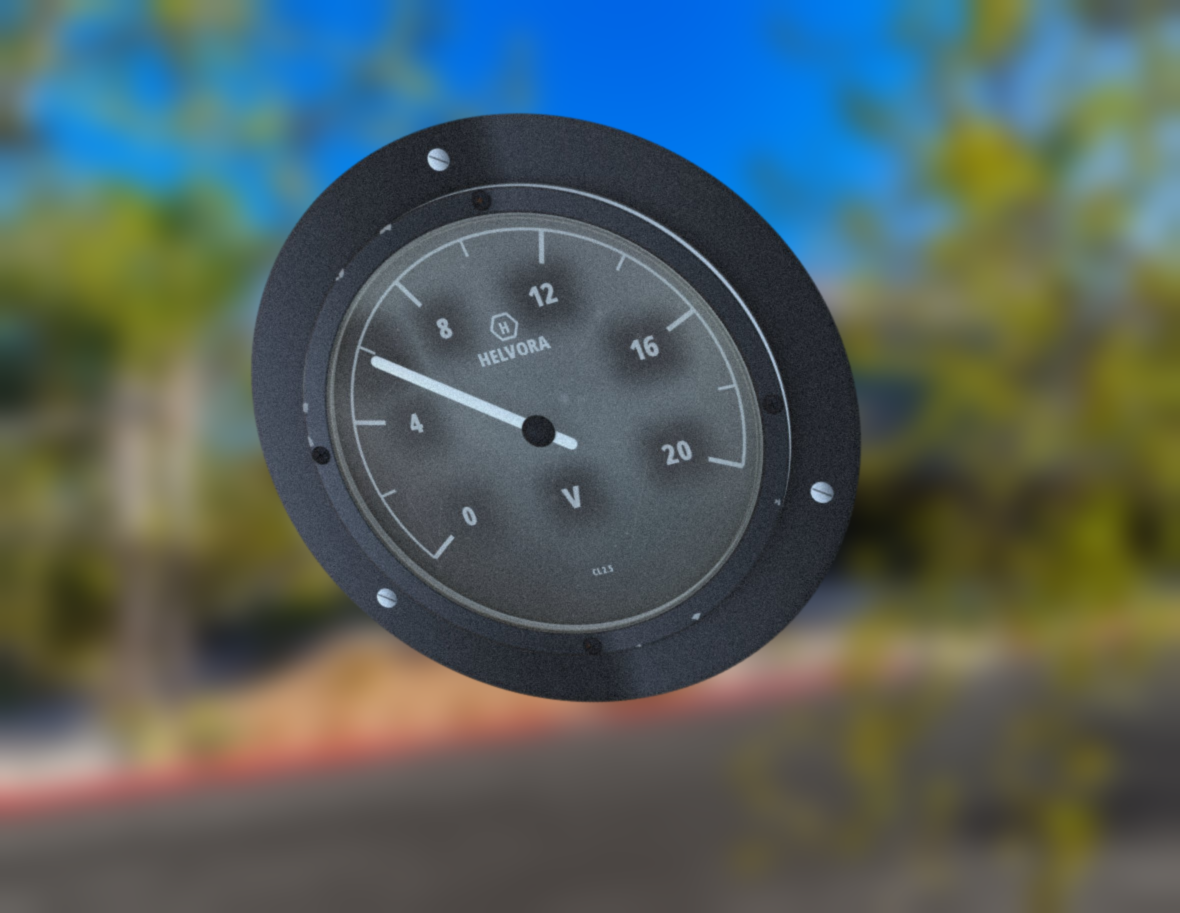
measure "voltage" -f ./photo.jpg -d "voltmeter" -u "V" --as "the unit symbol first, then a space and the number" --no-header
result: V 6
